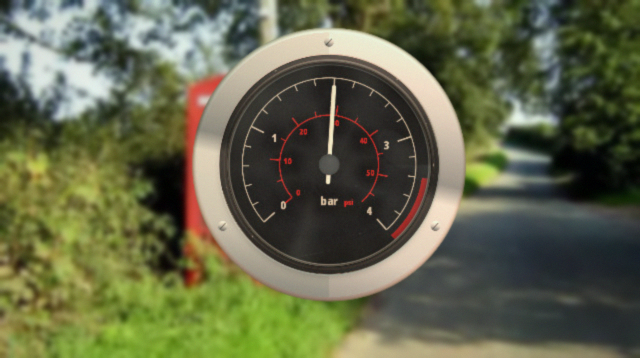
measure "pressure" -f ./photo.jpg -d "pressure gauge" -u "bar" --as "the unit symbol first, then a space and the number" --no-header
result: bar 2
